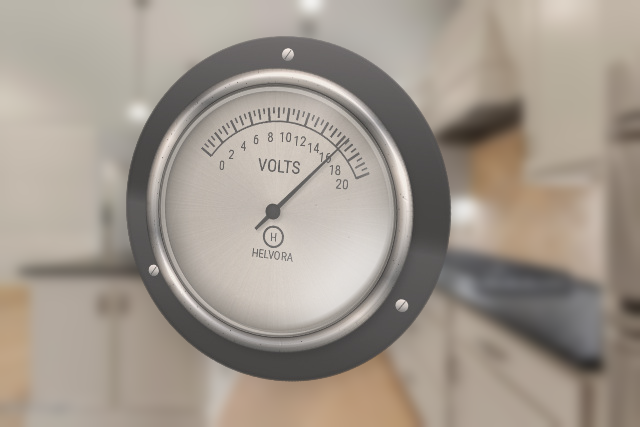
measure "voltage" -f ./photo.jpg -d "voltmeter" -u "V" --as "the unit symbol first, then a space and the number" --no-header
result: V 16.5
